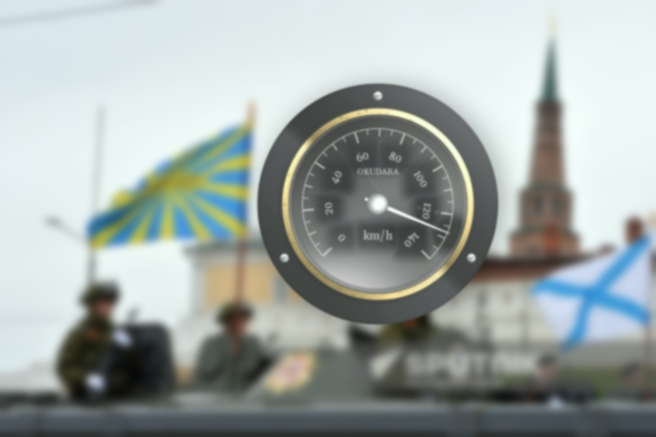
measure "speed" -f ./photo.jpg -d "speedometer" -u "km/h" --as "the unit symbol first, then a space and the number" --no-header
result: km/h 127.5
